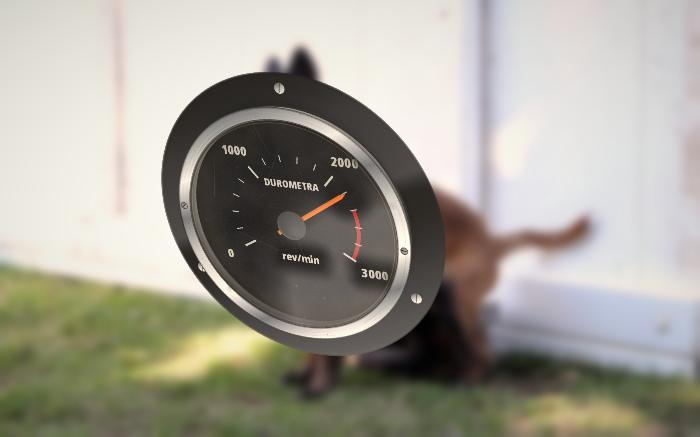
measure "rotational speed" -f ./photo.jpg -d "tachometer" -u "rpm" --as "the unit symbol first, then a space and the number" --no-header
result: rpm 2200
